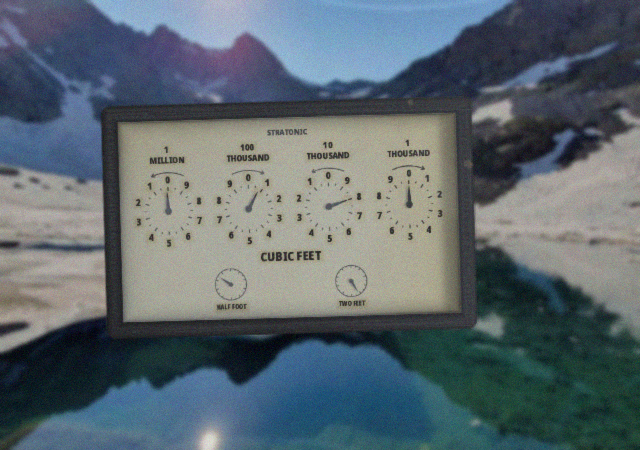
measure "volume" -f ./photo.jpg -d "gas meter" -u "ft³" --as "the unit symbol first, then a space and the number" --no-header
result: ft³ 8000
